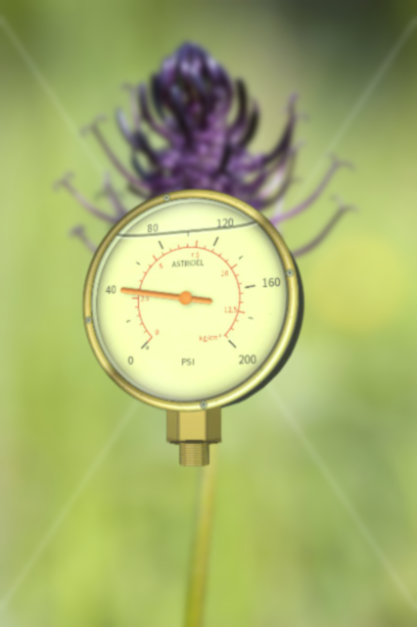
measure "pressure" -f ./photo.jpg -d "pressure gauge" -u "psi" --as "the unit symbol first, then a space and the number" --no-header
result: psi 40
